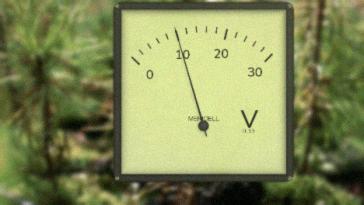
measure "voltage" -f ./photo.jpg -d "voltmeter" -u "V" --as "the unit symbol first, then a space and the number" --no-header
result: V 10
